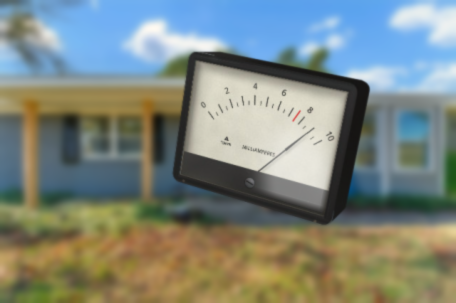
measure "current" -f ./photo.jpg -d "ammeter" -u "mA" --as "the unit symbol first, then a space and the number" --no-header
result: mA 9
